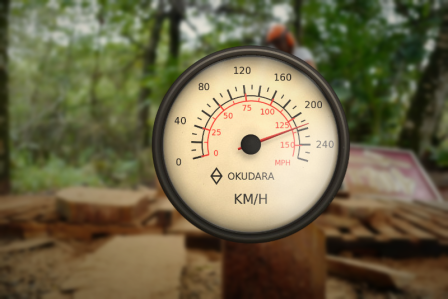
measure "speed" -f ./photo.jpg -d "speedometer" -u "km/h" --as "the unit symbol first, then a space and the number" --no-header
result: km/h 215
